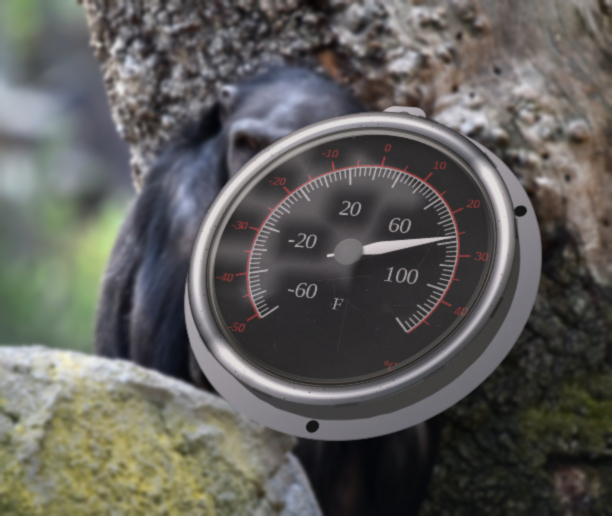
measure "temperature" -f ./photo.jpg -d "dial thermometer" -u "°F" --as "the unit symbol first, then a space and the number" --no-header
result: °F 80
